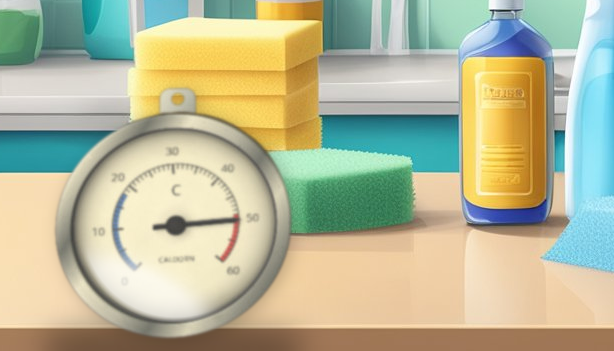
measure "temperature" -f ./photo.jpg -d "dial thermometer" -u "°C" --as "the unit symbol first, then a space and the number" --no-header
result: °C 50
